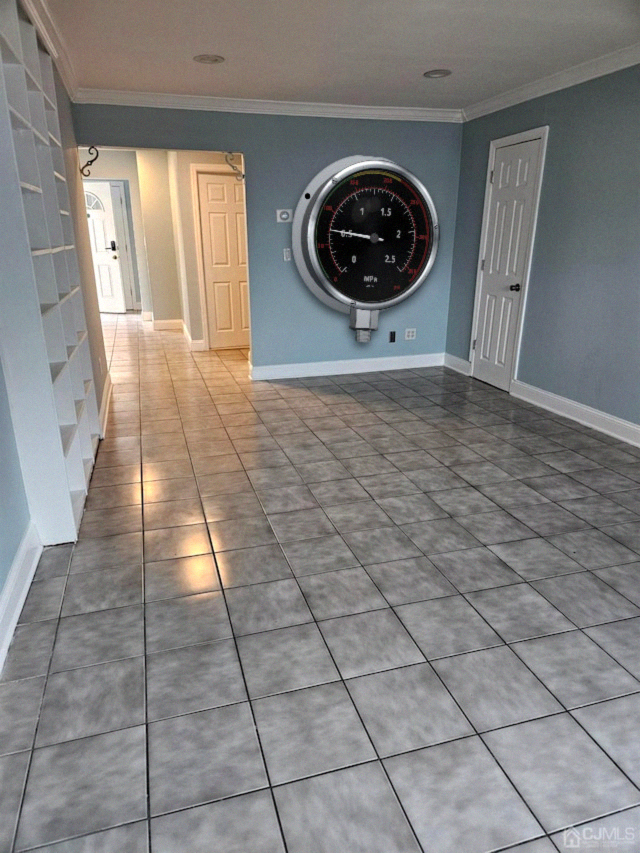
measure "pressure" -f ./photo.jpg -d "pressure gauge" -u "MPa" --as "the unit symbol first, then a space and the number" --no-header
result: MPa 0.5
